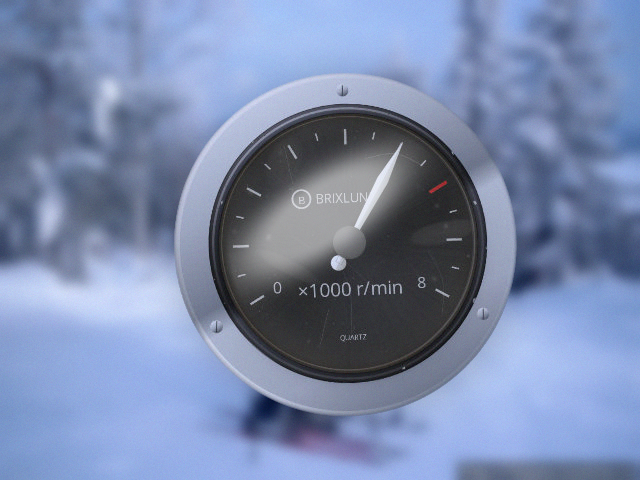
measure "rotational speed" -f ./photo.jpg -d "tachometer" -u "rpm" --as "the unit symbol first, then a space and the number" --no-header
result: rpm 5000
